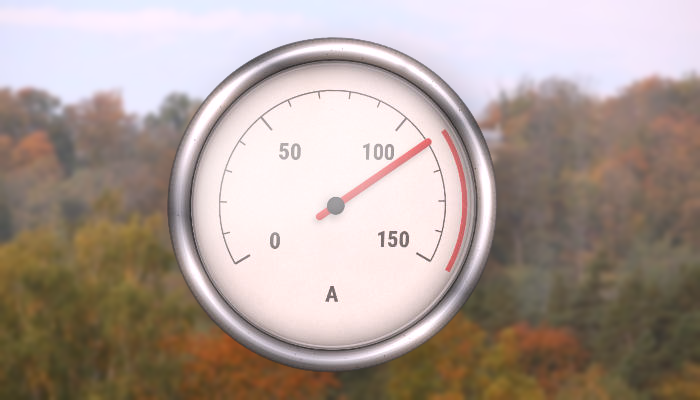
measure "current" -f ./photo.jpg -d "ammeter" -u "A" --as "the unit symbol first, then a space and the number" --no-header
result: A 110
